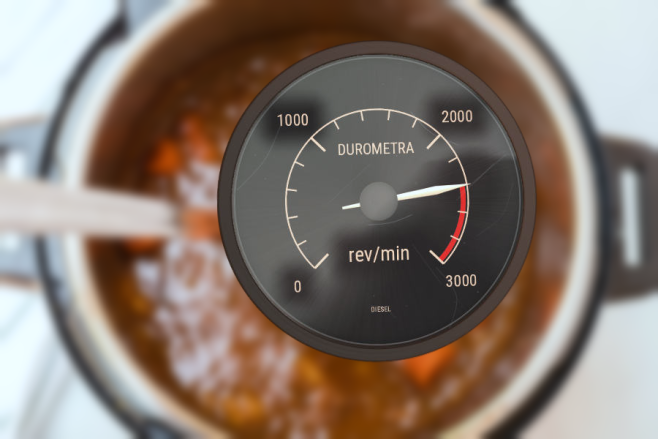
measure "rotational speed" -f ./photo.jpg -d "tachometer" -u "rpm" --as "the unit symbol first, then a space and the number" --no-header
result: rpm 2400
